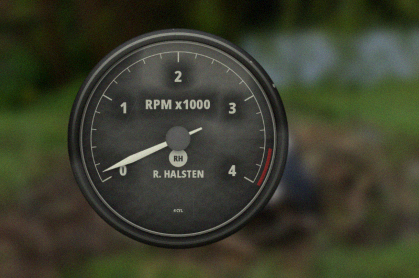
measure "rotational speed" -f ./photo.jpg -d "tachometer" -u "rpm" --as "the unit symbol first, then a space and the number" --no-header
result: rpm 100
